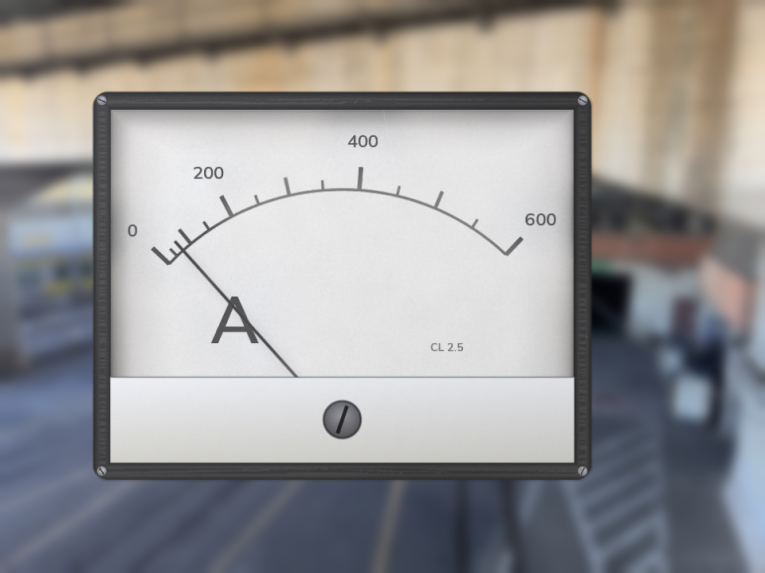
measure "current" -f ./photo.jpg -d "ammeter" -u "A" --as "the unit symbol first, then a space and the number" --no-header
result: A 75
